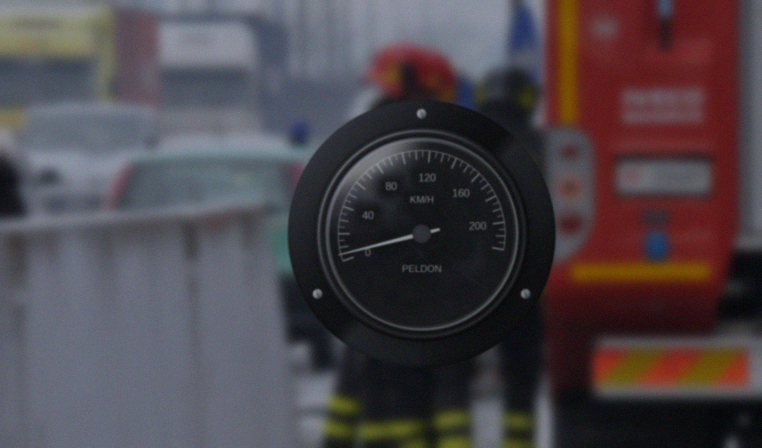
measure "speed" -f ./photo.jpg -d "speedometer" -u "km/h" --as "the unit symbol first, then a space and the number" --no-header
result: km/h 5
